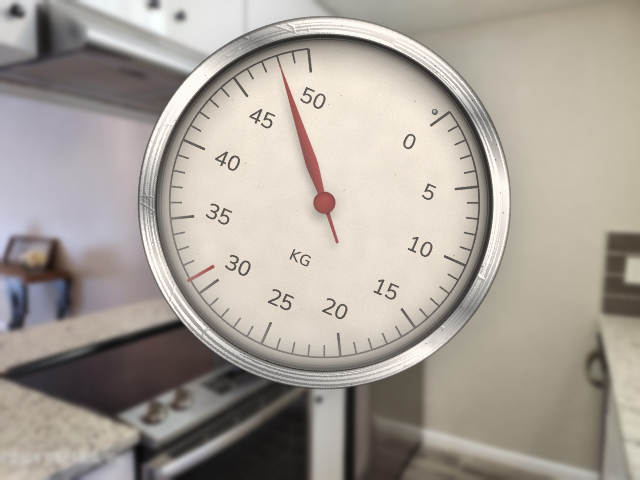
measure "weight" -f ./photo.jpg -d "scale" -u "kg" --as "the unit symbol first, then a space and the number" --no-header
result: kg 48
